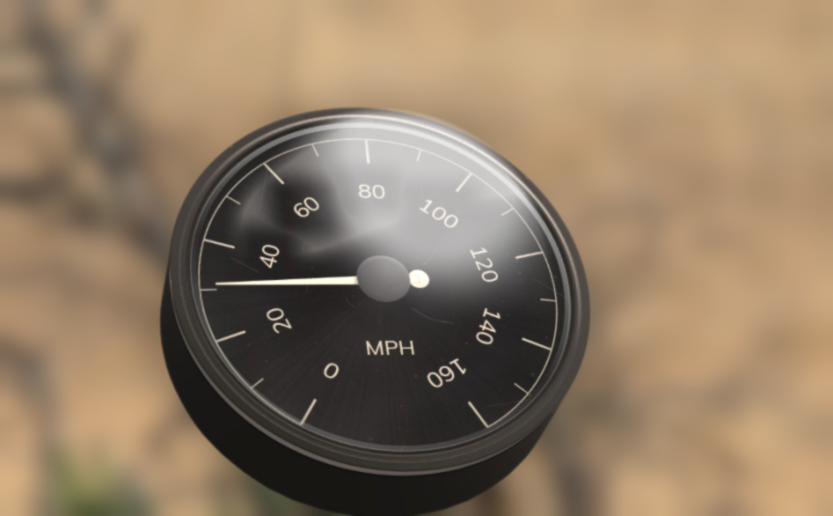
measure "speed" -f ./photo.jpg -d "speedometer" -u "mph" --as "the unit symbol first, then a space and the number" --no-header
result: mph 30
